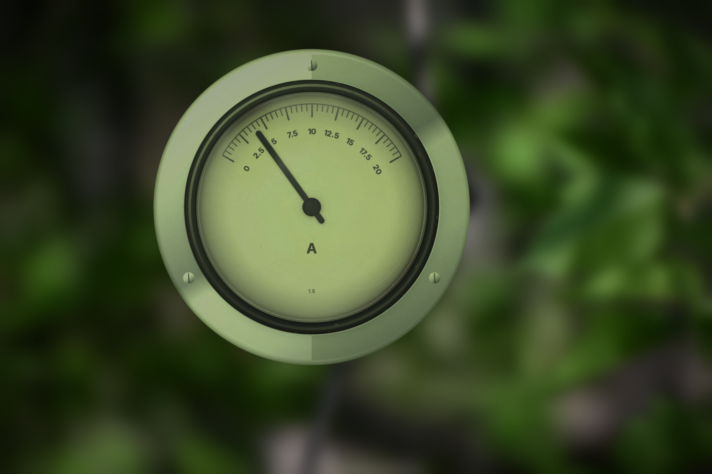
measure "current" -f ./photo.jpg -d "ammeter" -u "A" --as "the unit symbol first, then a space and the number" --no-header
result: A 4
